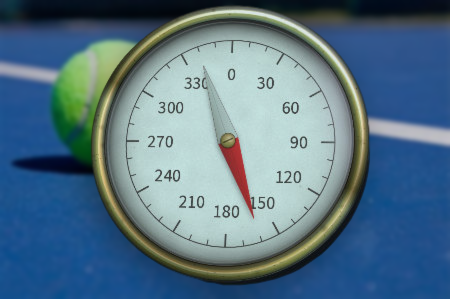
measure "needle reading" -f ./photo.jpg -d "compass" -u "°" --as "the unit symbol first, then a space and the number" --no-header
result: ° 160
